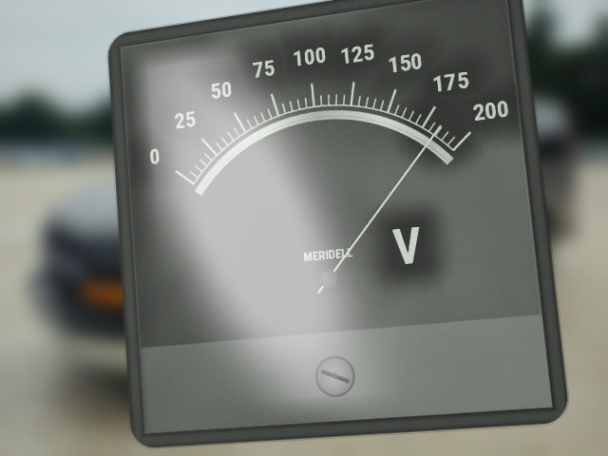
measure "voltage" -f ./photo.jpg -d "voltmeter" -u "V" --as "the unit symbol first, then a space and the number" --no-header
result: V 185
